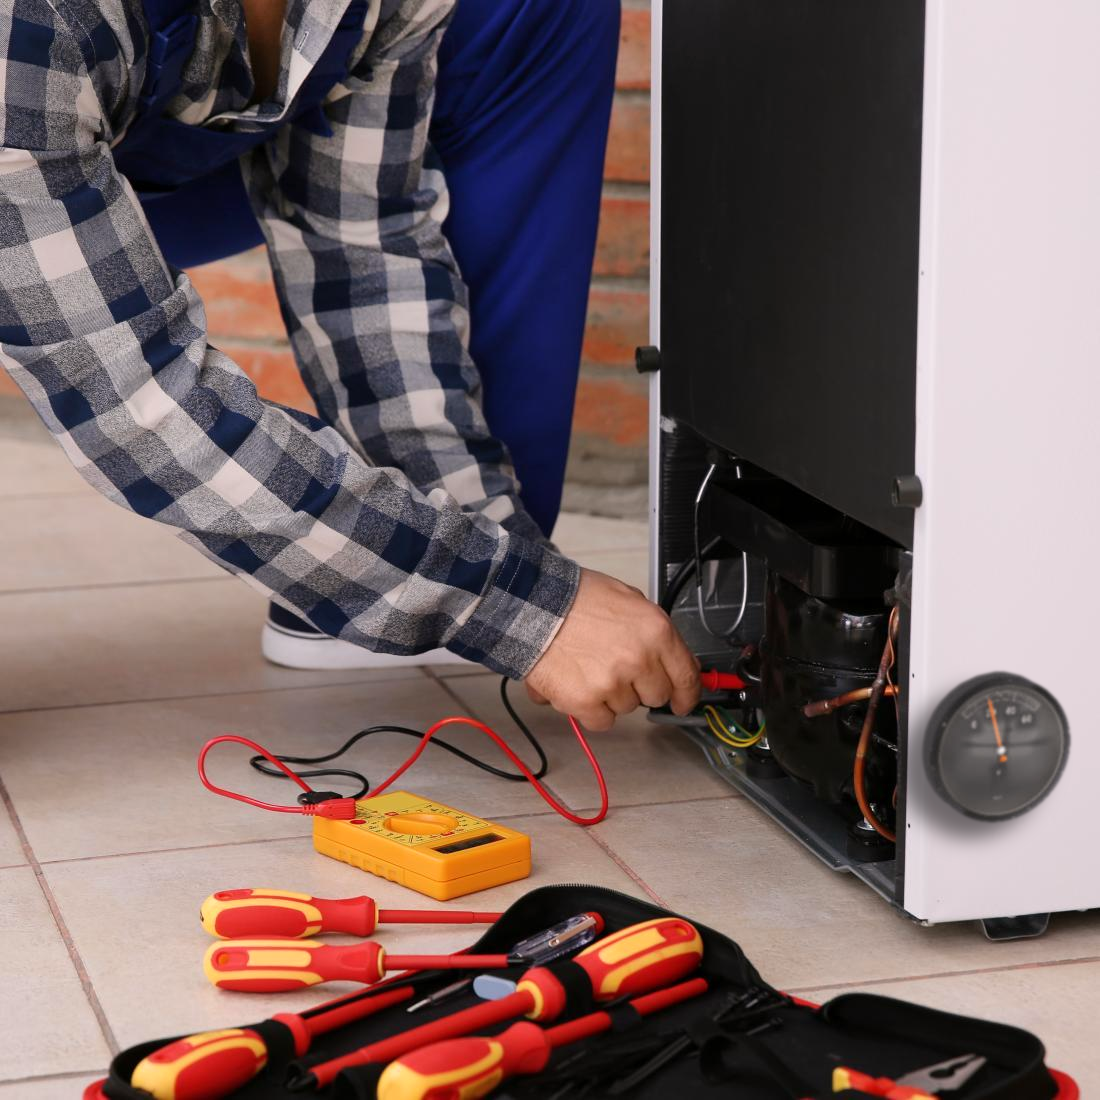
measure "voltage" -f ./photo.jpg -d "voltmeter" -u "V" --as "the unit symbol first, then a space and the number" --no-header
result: V 20
